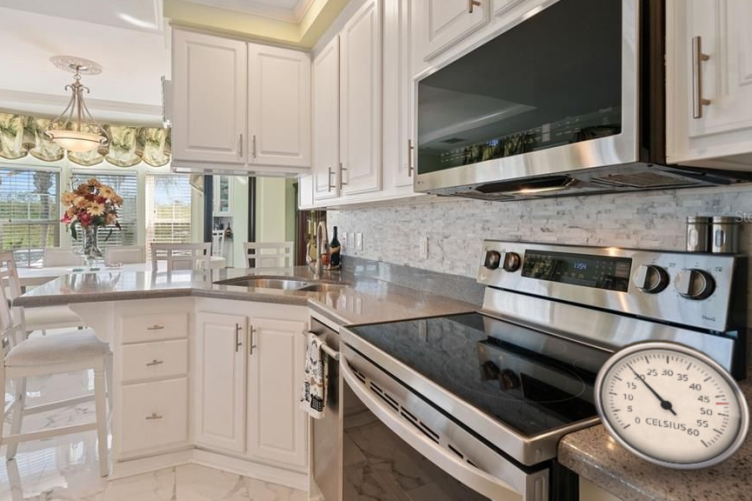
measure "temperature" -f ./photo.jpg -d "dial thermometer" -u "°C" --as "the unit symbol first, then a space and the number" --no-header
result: °C 20
